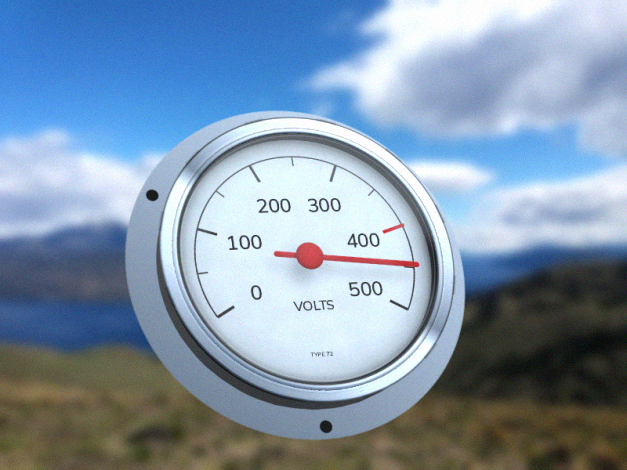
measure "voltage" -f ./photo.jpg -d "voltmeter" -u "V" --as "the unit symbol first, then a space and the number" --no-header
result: V 450
